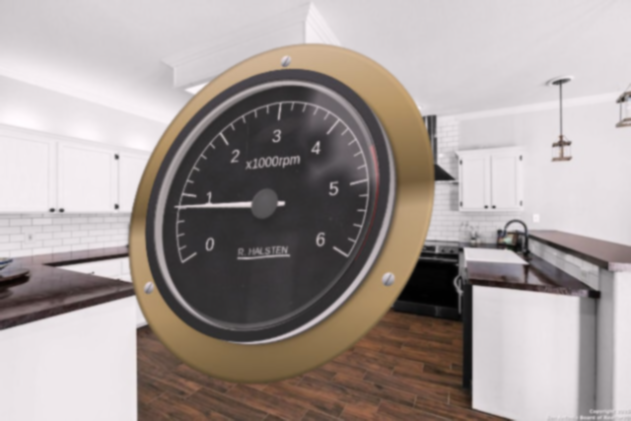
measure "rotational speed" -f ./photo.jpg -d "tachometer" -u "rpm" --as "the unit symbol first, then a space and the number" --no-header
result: rpm 800
